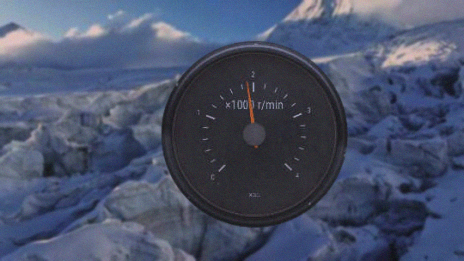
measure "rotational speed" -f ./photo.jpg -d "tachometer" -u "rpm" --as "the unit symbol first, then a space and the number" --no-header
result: rpm 1900
